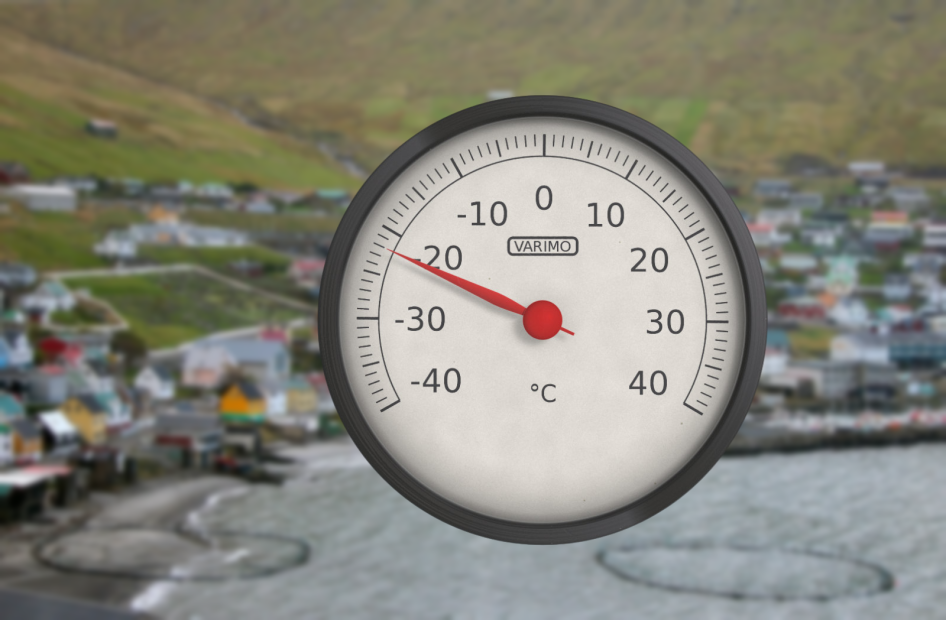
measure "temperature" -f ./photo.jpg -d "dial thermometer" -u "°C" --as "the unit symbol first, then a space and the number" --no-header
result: °C -22
